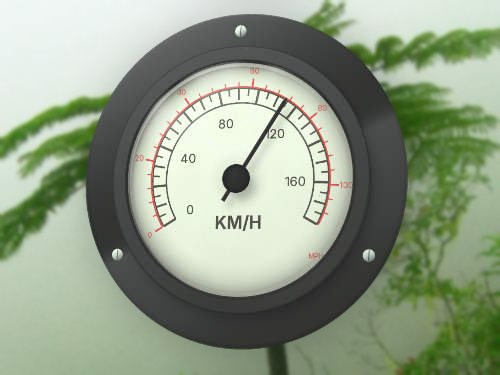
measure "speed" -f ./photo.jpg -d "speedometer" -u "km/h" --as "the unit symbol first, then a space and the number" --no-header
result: km/h 115
